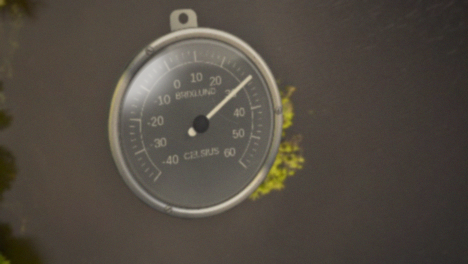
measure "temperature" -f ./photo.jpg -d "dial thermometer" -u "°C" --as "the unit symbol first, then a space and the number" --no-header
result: °C 30
